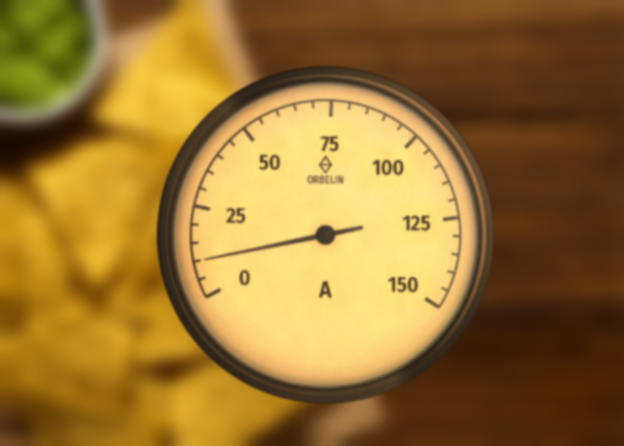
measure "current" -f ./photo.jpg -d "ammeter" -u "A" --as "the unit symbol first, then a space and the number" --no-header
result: A 10
